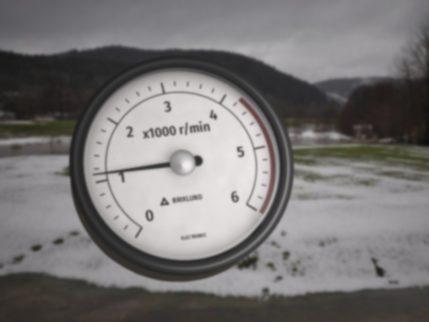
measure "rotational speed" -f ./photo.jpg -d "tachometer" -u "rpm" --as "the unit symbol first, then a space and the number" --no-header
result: rpm 1100
